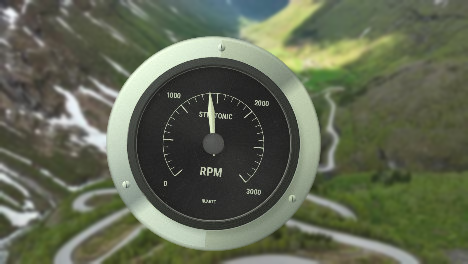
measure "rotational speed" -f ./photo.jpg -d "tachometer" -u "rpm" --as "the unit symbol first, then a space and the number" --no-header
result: rpm 1400
